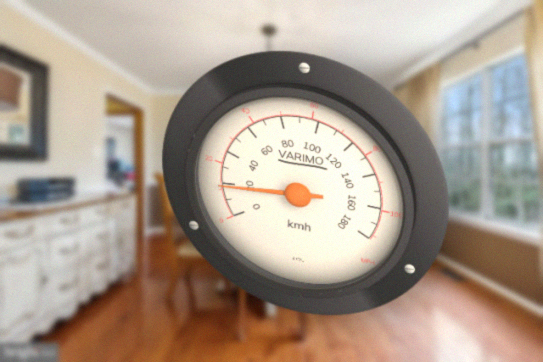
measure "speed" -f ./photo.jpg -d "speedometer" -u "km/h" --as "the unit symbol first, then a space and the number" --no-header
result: km/h 20
